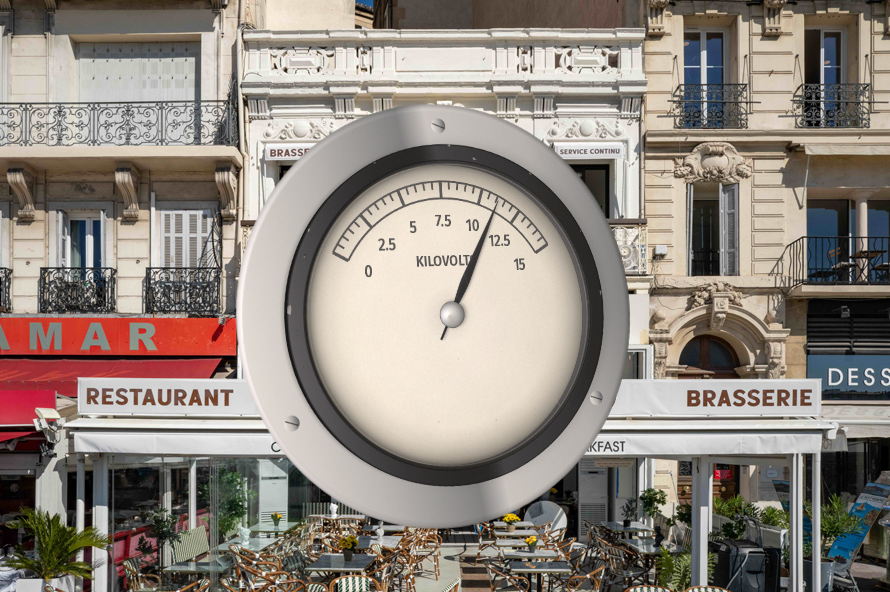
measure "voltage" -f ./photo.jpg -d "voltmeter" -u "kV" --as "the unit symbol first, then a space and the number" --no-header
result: kV 11
